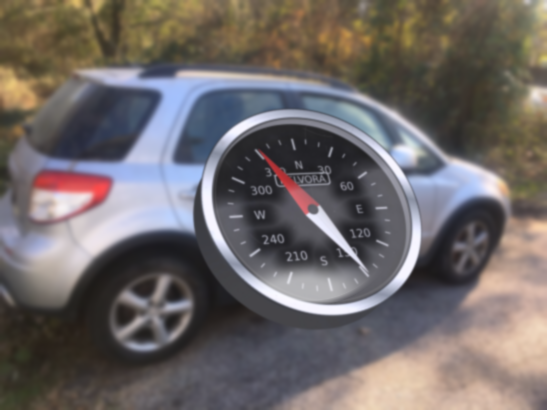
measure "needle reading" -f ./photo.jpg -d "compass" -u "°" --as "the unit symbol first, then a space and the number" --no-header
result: ° 330
